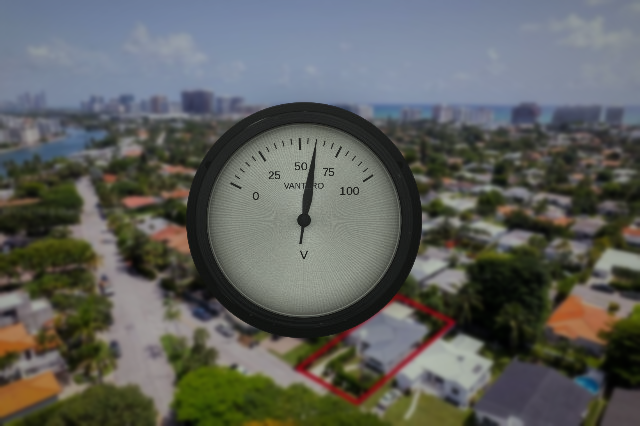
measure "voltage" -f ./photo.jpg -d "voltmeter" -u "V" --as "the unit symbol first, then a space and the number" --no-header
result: V 60
